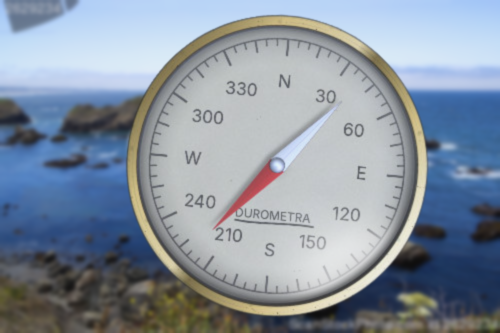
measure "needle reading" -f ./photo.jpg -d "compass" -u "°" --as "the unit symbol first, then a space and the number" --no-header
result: ° 220
